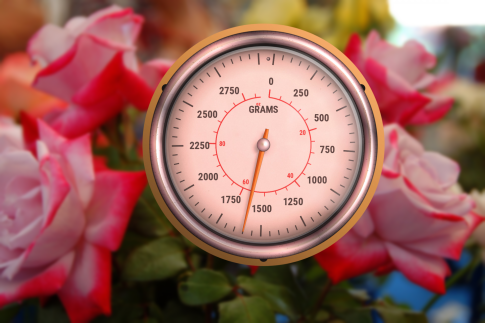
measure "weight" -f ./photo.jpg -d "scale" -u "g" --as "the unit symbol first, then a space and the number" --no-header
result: g 1600
